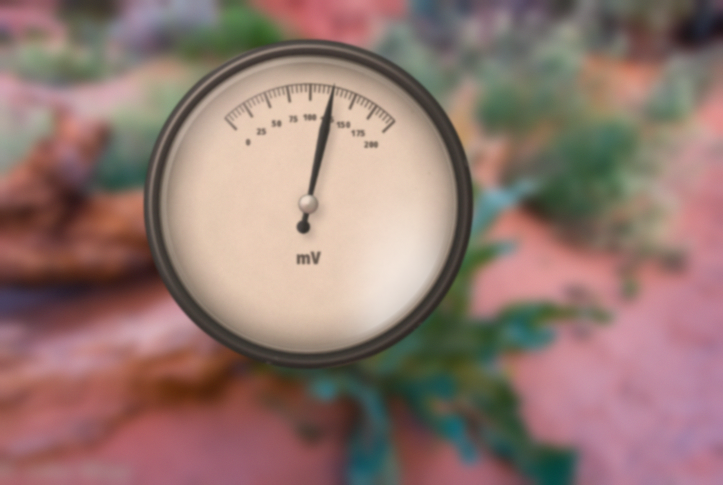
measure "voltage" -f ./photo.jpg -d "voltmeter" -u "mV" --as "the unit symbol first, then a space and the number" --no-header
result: mV 125
